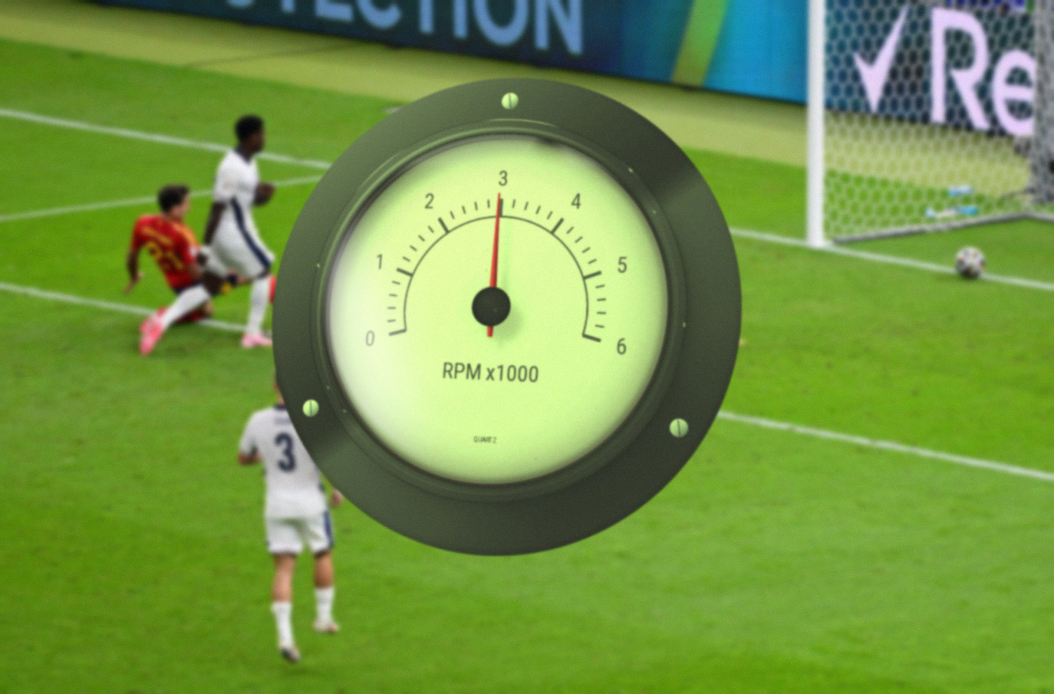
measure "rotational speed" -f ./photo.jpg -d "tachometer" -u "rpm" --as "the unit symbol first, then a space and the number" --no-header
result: rpm 3000
